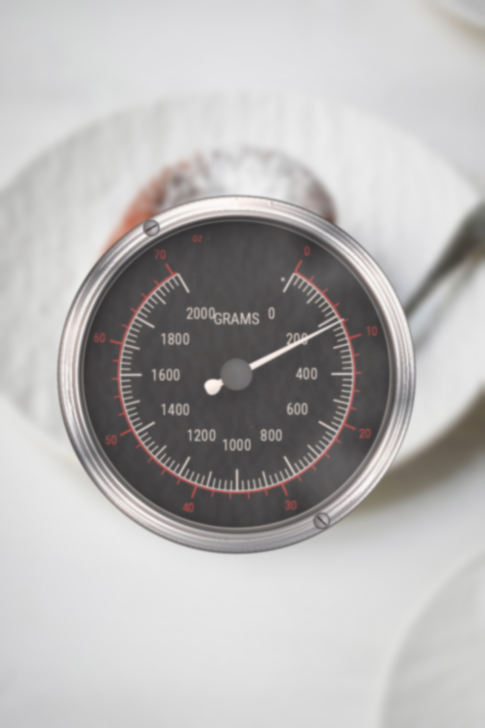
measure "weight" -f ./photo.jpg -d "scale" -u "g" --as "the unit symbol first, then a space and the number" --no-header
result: g 220
